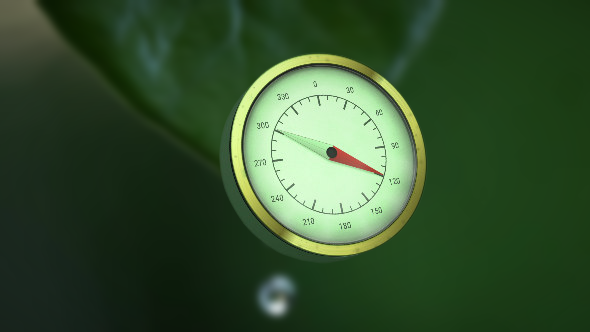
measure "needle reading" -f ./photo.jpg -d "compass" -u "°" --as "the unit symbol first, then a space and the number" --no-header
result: ° 120
